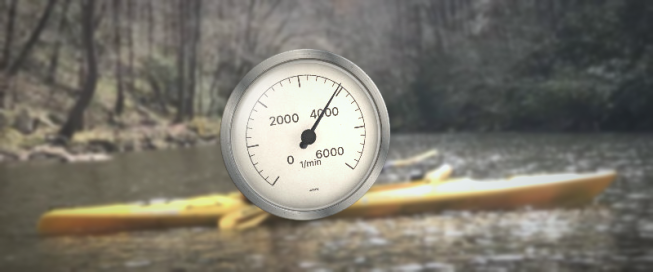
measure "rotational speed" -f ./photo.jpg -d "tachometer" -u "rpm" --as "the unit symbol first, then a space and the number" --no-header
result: rpm 3900
